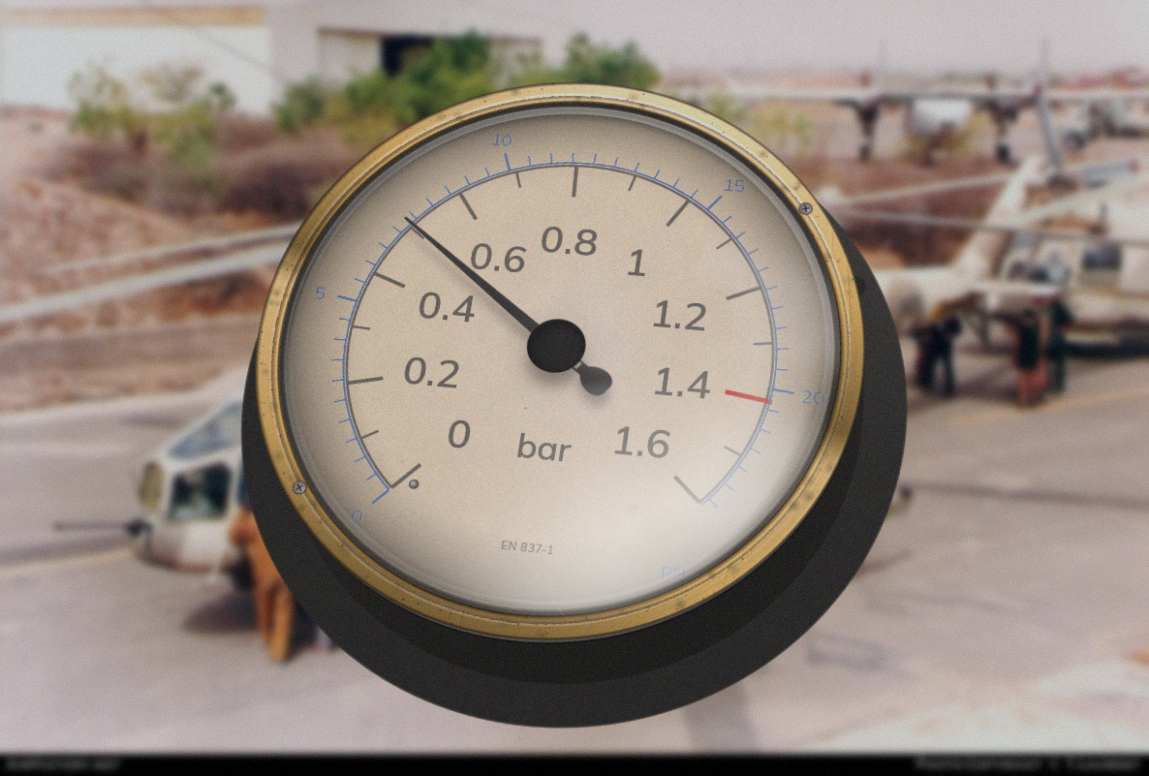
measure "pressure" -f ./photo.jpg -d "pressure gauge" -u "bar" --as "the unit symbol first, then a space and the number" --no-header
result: bar 0.5
